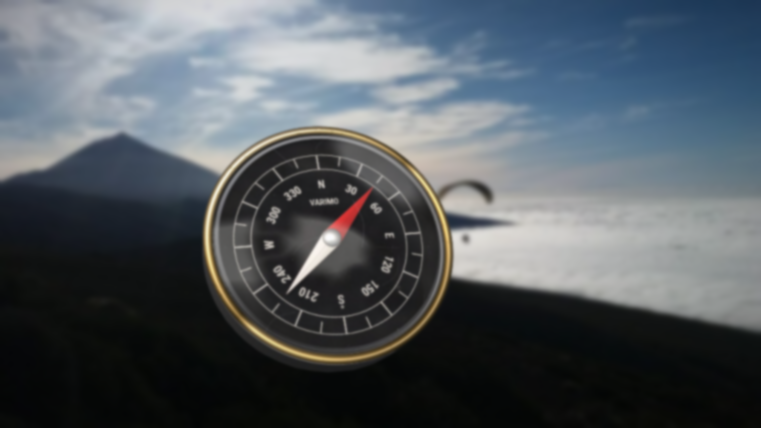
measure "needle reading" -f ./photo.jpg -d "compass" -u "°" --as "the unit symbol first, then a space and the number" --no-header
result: ° 45
